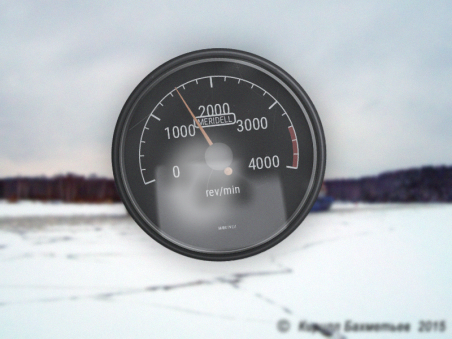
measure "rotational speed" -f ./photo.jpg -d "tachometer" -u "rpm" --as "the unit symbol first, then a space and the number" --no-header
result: rpm 1500
